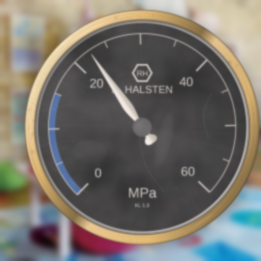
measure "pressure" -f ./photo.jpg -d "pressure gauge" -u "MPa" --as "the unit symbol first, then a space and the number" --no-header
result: MPa 22.5
